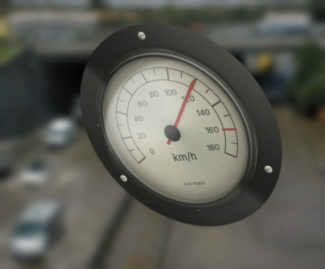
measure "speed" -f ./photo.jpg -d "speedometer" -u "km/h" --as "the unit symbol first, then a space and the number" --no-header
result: km/h 120
